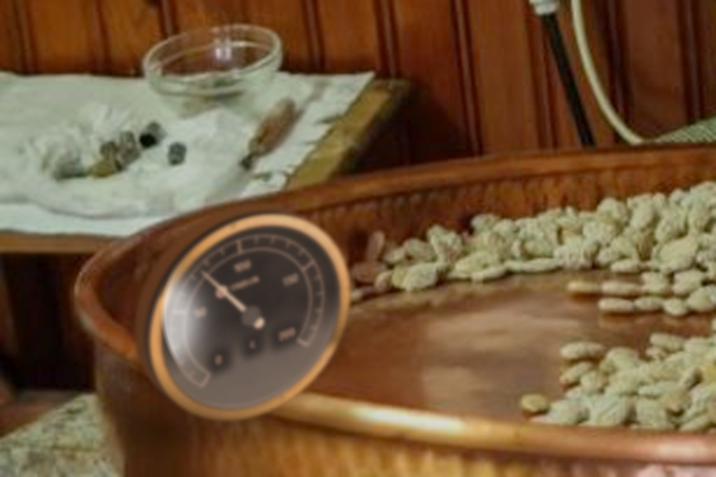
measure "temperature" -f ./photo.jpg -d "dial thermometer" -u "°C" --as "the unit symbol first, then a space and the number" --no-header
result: °C 75
